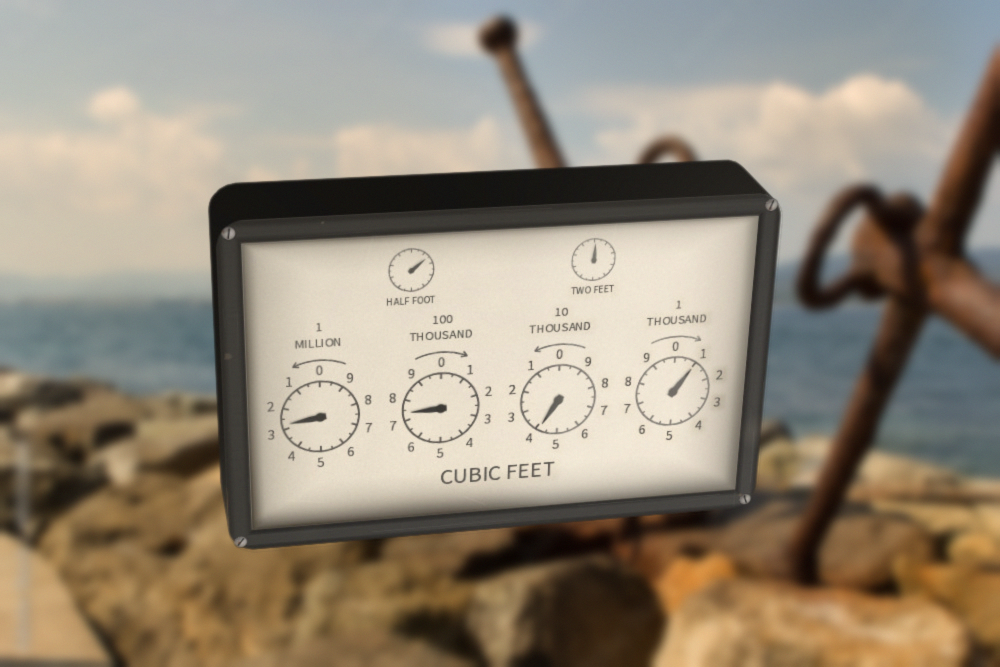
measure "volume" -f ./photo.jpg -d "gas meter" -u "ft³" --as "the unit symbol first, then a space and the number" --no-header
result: ft³ 274100
